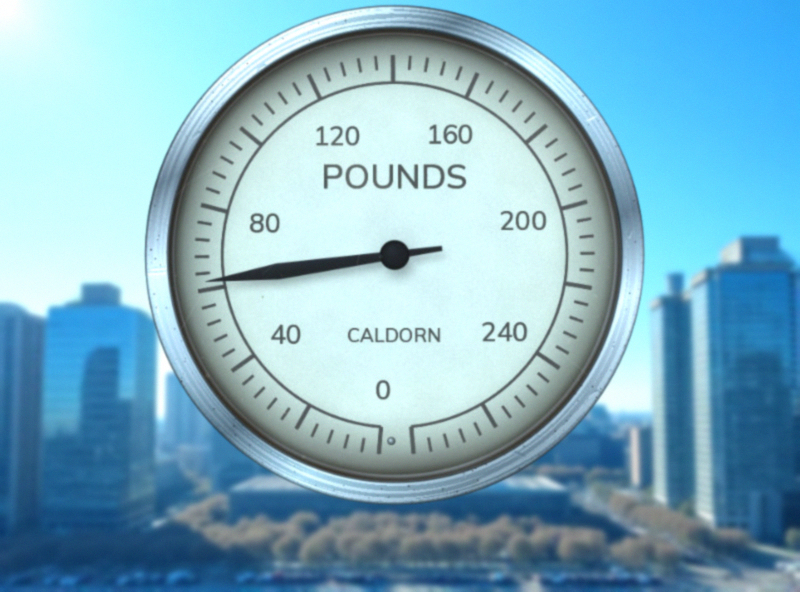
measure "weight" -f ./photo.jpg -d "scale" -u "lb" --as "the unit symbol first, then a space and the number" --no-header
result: lb 62
